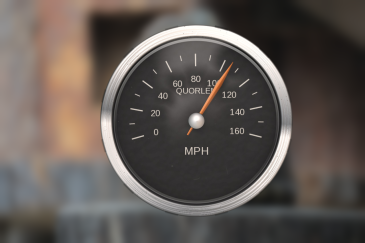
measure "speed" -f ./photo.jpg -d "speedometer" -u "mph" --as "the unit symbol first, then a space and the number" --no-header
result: mph 105
